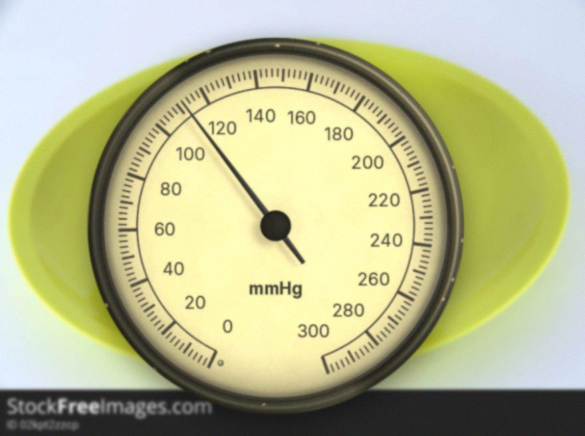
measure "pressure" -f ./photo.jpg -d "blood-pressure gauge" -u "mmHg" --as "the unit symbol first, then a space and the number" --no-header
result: mmHg 112
